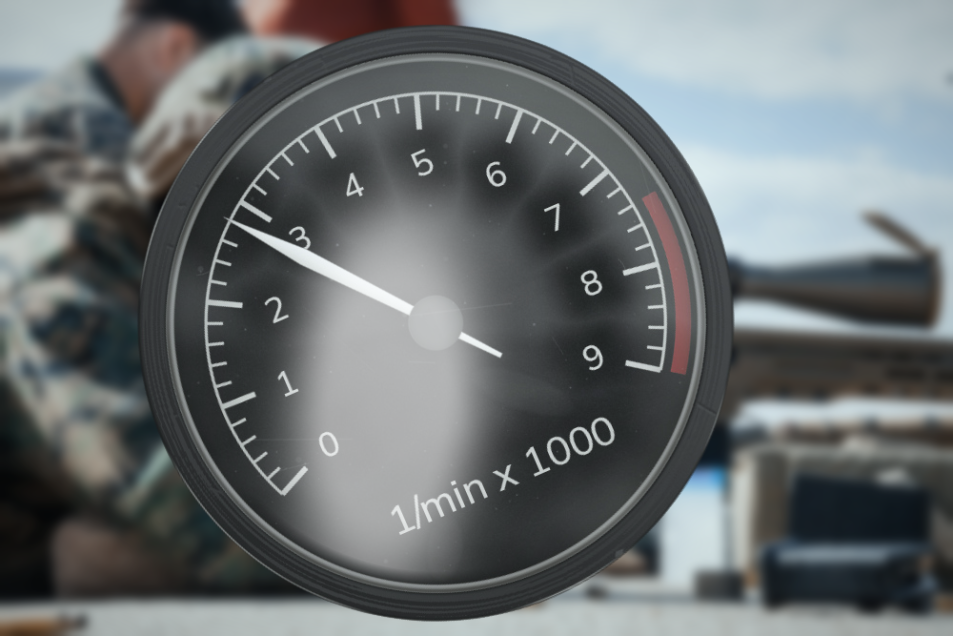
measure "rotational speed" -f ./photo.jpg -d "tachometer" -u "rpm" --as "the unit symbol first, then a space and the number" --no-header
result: rpm 2800
